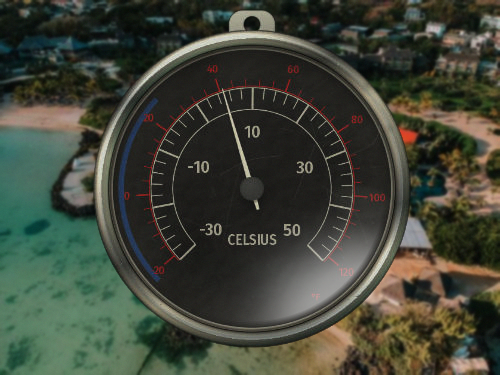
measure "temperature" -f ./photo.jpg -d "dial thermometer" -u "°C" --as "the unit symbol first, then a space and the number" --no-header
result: °C 5
